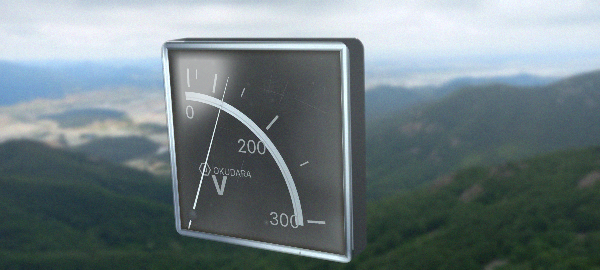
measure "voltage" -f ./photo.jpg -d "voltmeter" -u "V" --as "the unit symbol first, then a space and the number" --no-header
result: V 125
